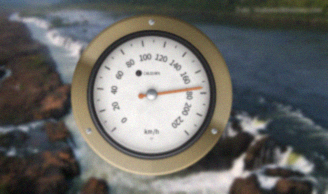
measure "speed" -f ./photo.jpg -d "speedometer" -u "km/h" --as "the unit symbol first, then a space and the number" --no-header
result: km/h 175
